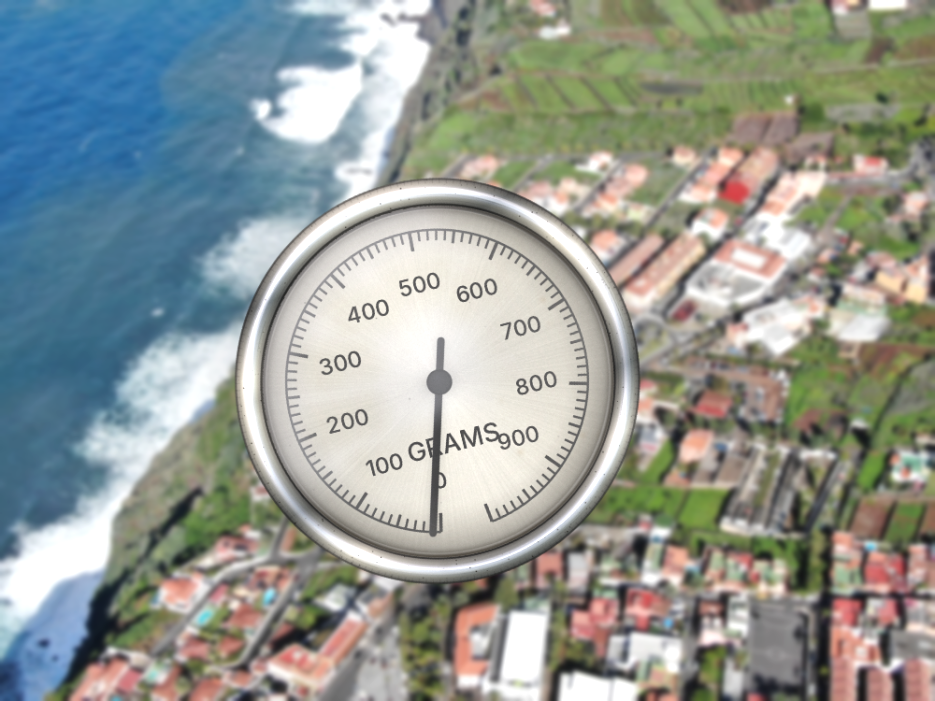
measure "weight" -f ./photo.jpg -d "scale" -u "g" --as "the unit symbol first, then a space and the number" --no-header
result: g 10
